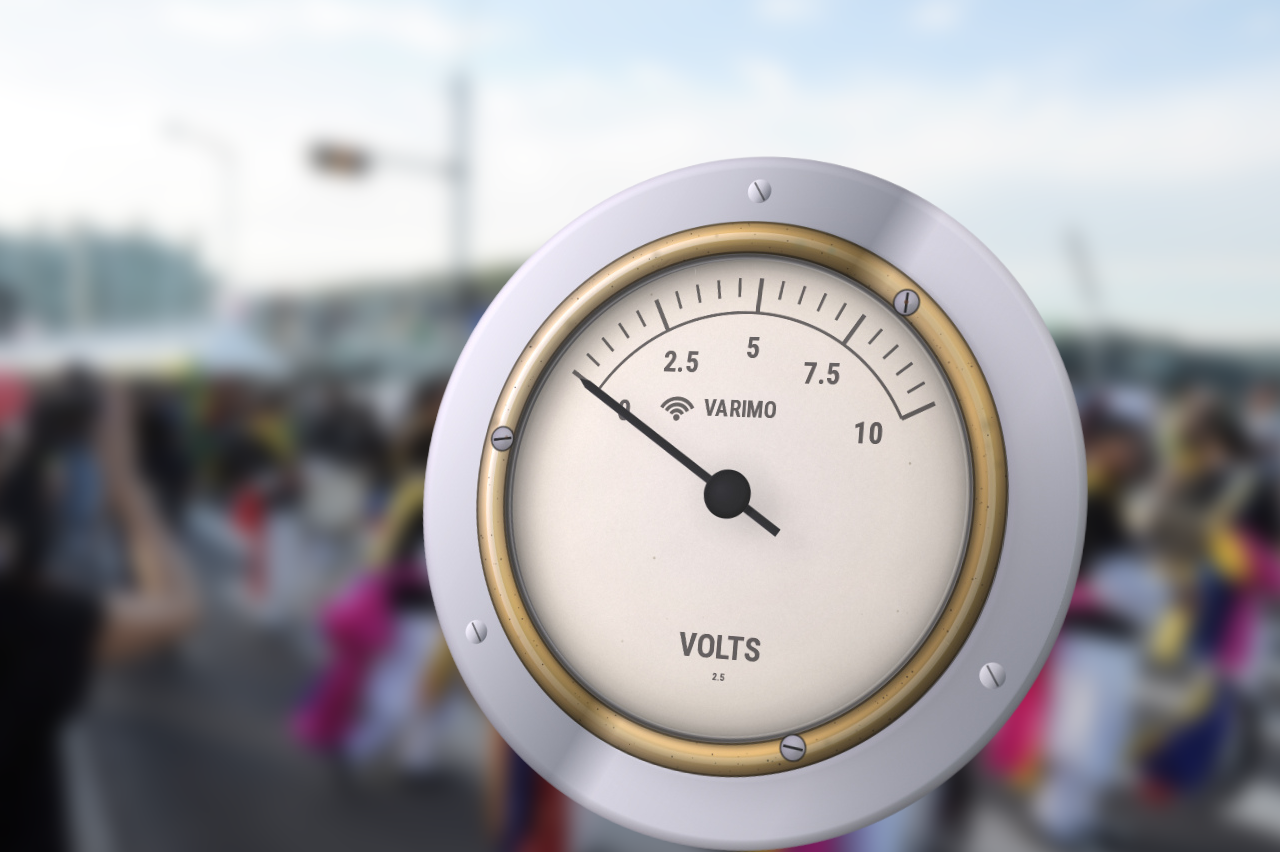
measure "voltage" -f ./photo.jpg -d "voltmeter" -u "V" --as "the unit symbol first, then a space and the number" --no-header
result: V 0
